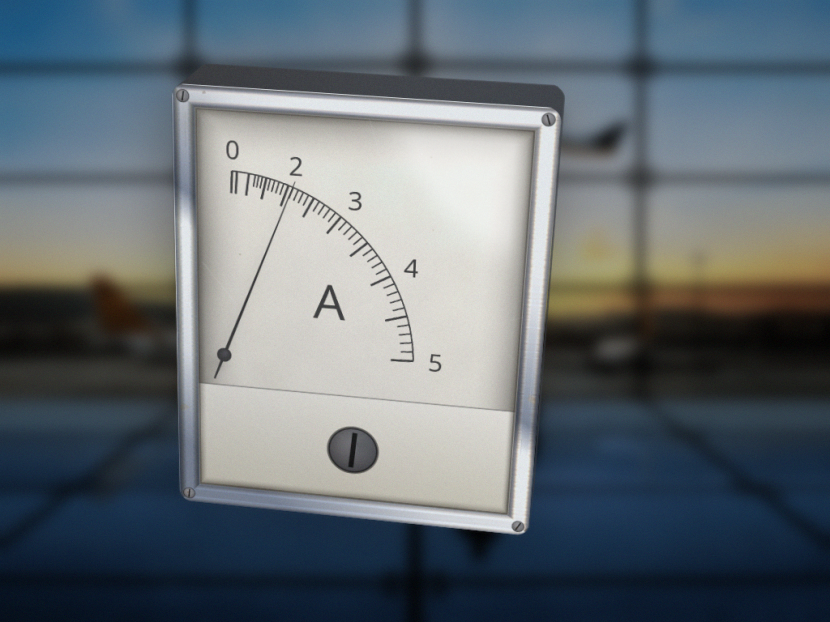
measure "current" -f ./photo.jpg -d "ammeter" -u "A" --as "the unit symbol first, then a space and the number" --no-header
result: A 2.1
